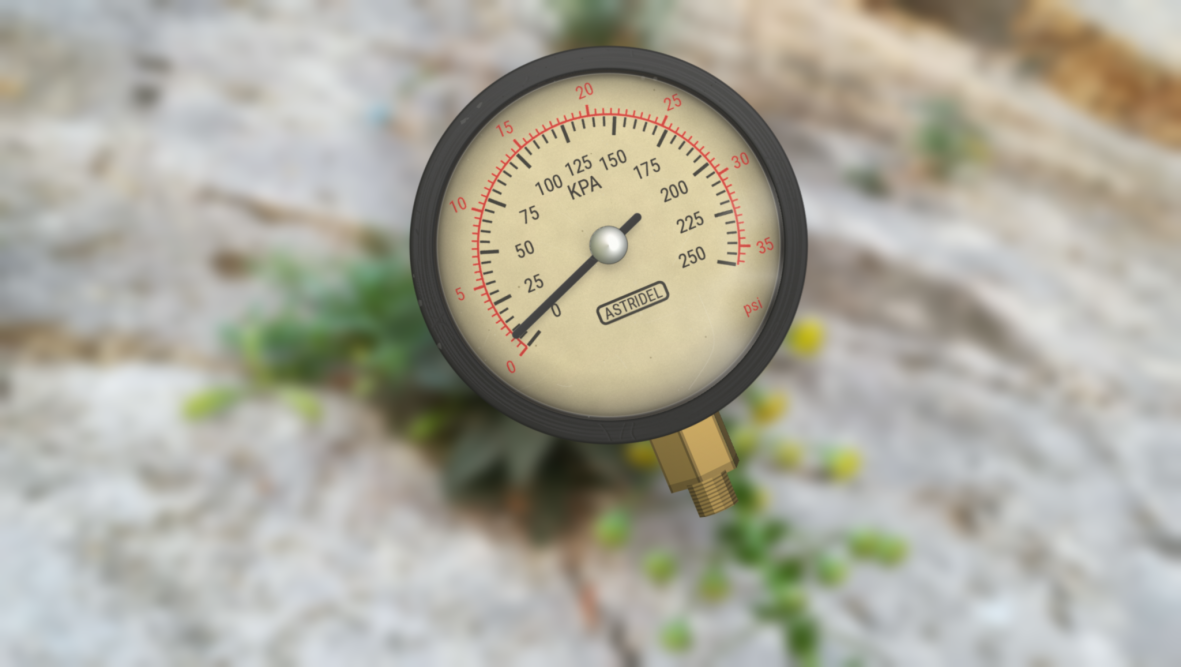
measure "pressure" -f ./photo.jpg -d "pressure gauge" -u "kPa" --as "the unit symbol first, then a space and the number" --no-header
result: kPa 7.5
